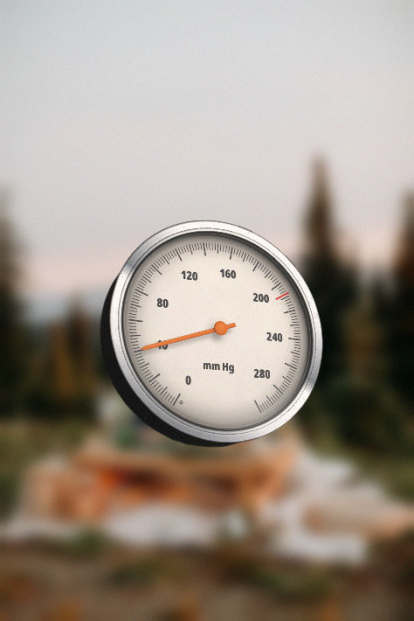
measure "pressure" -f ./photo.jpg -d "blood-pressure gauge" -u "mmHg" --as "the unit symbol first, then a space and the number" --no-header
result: mmHg 40
